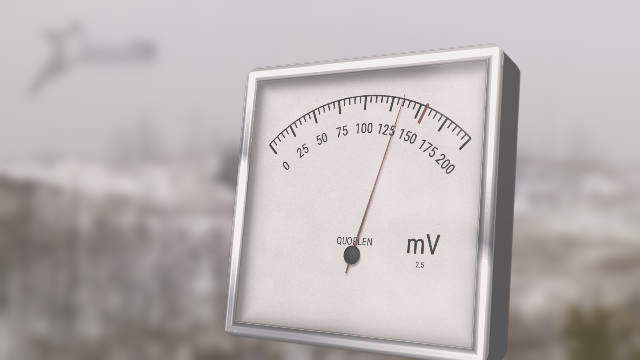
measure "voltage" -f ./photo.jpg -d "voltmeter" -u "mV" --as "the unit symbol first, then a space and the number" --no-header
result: mV 135
